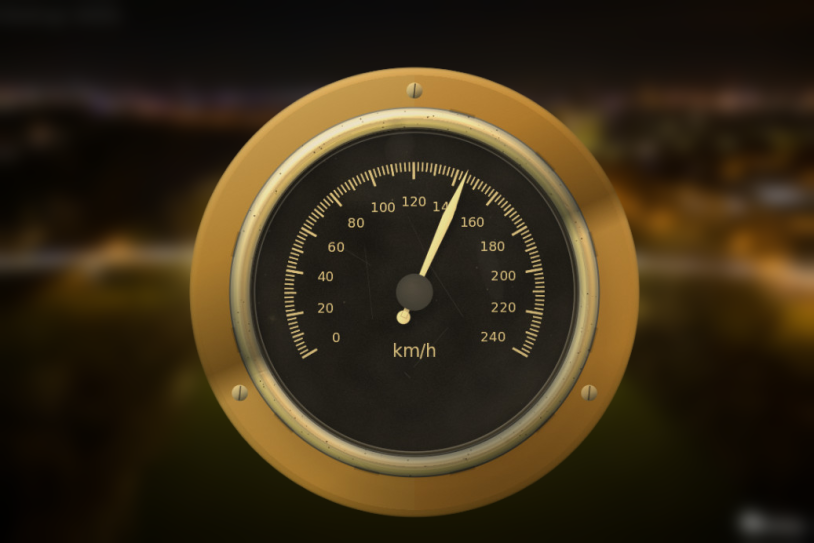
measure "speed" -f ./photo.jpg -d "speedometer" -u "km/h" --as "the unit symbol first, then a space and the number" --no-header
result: km/h 144
